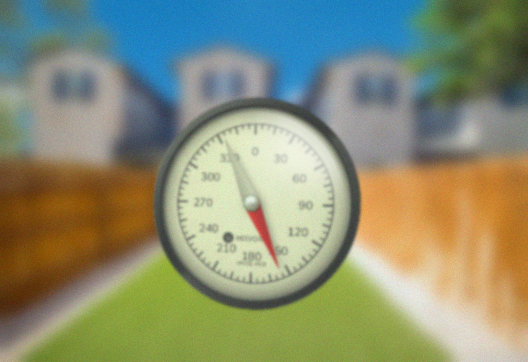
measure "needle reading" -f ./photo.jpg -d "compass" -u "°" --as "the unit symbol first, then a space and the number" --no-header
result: ° 155
